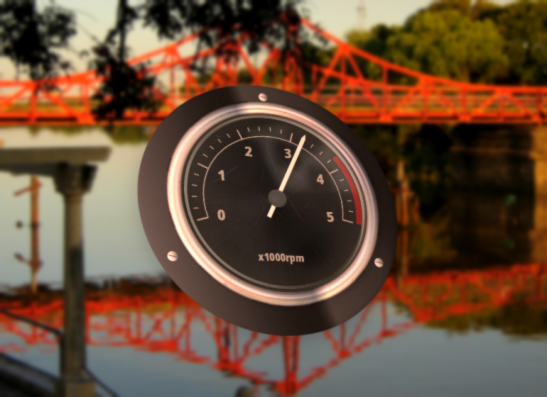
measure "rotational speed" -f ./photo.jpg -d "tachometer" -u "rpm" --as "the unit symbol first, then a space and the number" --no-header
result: rpm 3200
